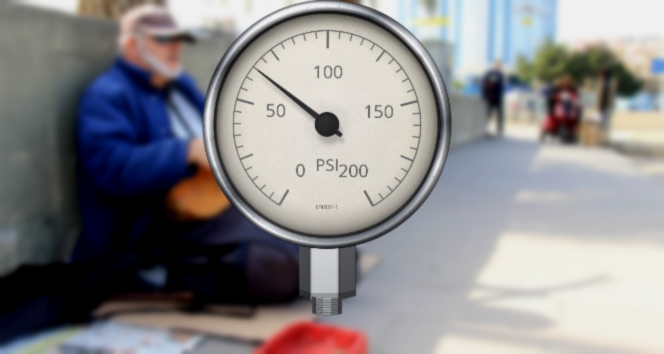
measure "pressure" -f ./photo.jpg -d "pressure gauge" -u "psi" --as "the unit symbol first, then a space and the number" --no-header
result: psi 65
